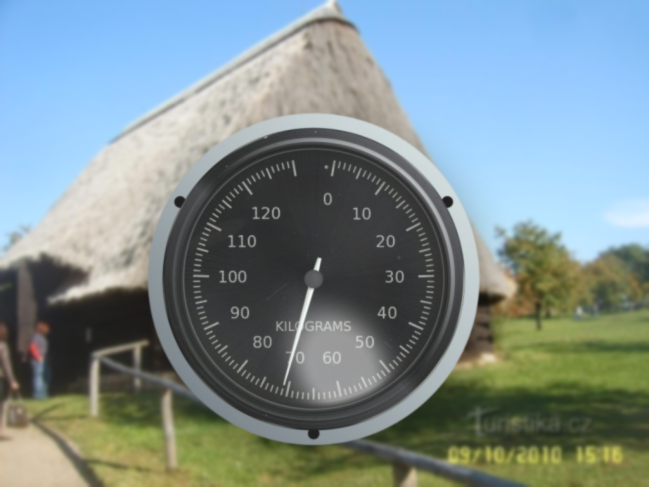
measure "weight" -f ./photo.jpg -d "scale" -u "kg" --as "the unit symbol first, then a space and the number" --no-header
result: kg 71
